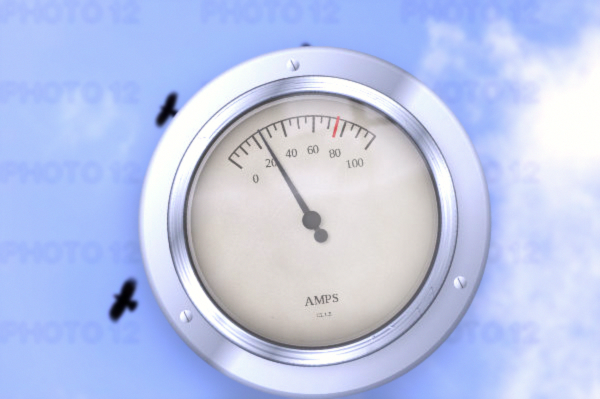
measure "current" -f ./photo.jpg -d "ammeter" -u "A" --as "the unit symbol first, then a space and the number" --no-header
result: A 25
